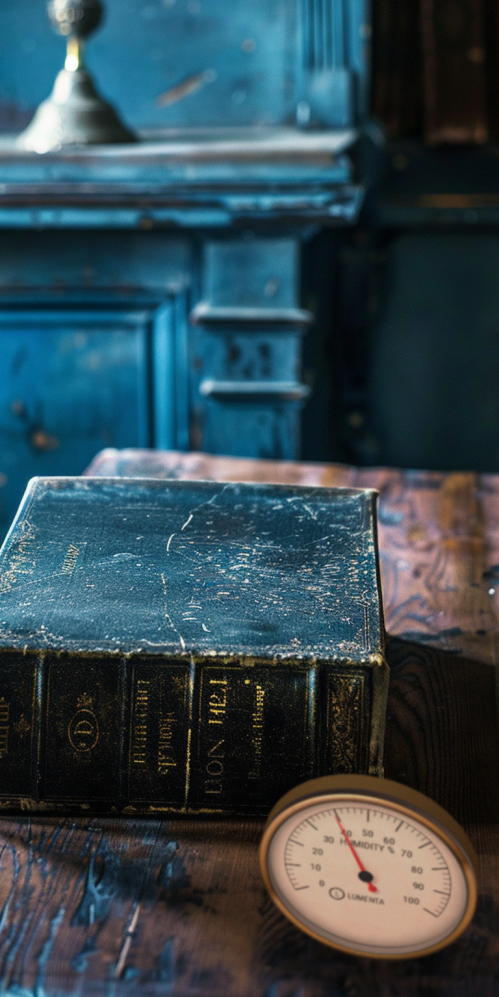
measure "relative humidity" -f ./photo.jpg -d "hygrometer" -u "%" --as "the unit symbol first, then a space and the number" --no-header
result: % 40
